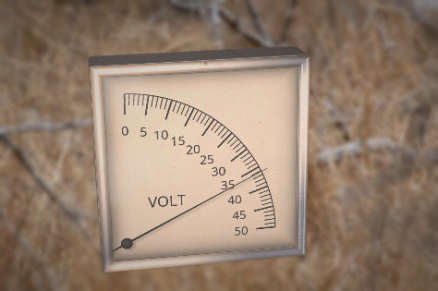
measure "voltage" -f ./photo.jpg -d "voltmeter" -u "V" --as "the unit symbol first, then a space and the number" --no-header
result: V 36
